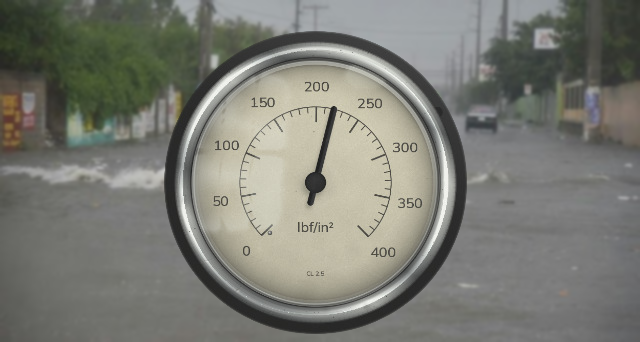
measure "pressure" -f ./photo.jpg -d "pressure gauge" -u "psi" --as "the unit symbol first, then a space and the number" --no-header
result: psi 220
